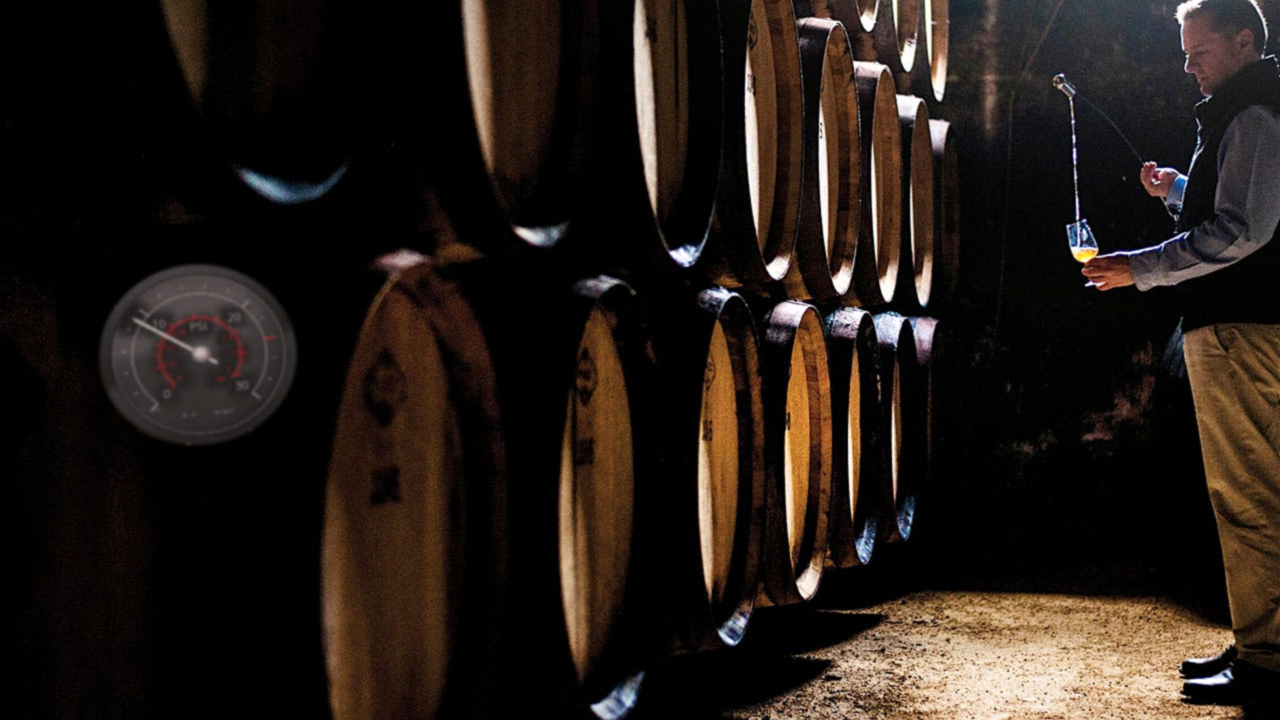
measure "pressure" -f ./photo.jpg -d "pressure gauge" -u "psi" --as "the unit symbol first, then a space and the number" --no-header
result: psi 9
